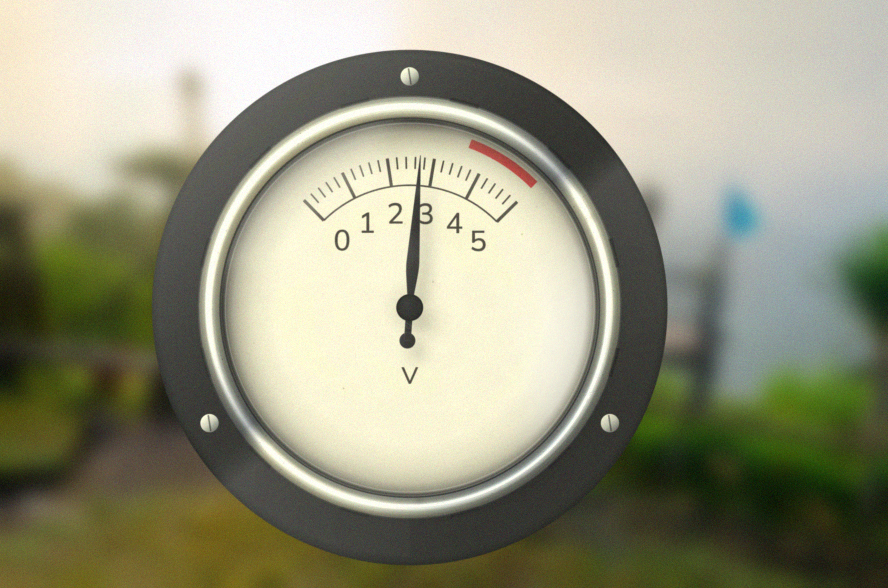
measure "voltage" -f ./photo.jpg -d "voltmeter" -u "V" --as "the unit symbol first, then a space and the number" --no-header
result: V 2.7
